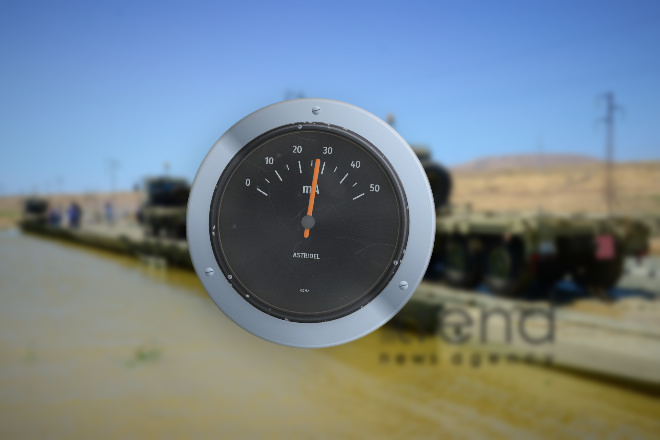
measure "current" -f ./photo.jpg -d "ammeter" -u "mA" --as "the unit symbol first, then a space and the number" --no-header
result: mA 27.5
